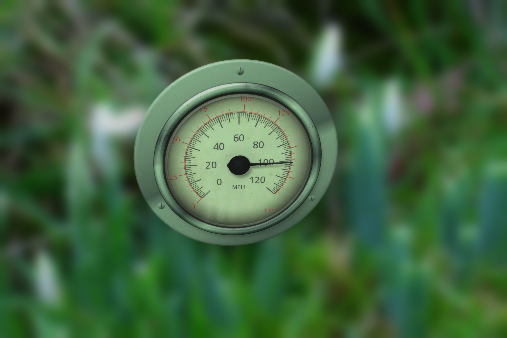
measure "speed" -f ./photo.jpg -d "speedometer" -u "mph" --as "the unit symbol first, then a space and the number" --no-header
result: mph 100
